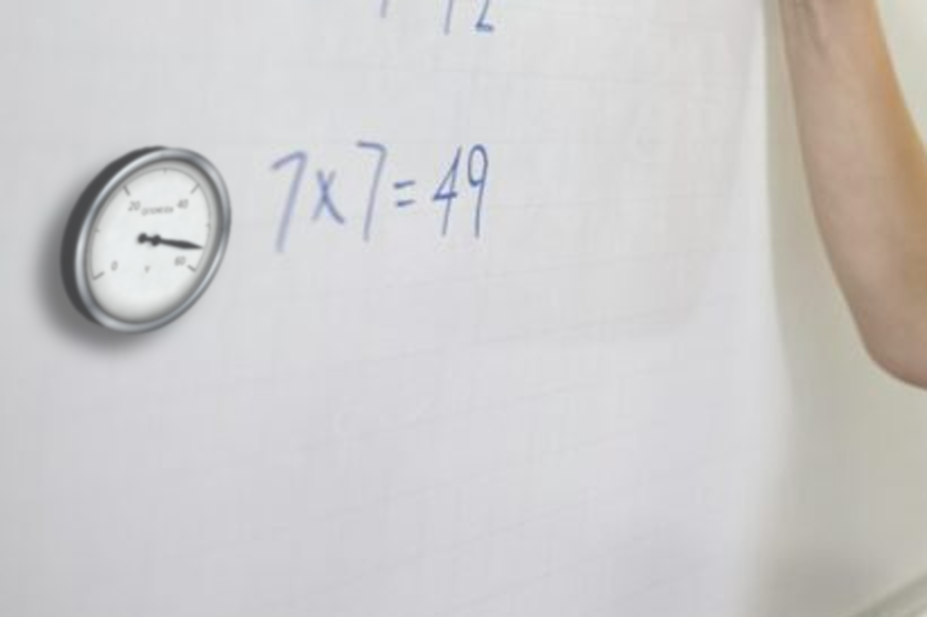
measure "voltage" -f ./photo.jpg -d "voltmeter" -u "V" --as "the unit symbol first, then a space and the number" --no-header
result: V 55
